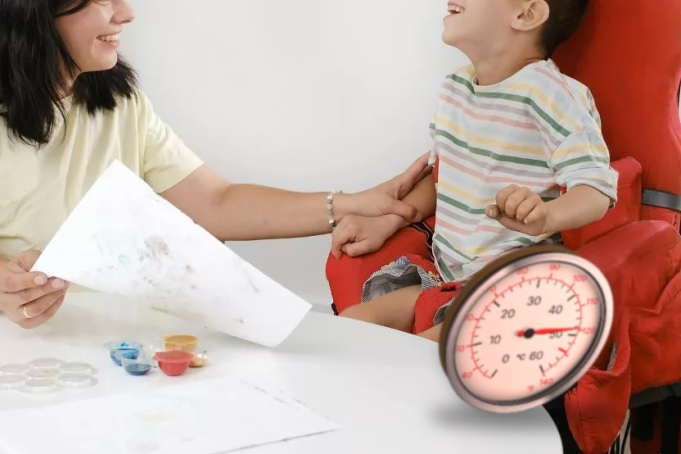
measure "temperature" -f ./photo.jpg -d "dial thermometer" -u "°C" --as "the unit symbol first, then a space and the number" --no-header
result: °C 48
